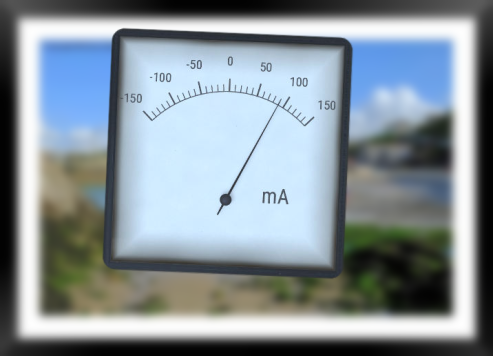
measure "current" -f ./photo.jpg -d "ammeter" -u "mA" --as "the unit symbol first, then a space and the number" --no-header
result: mA 90
